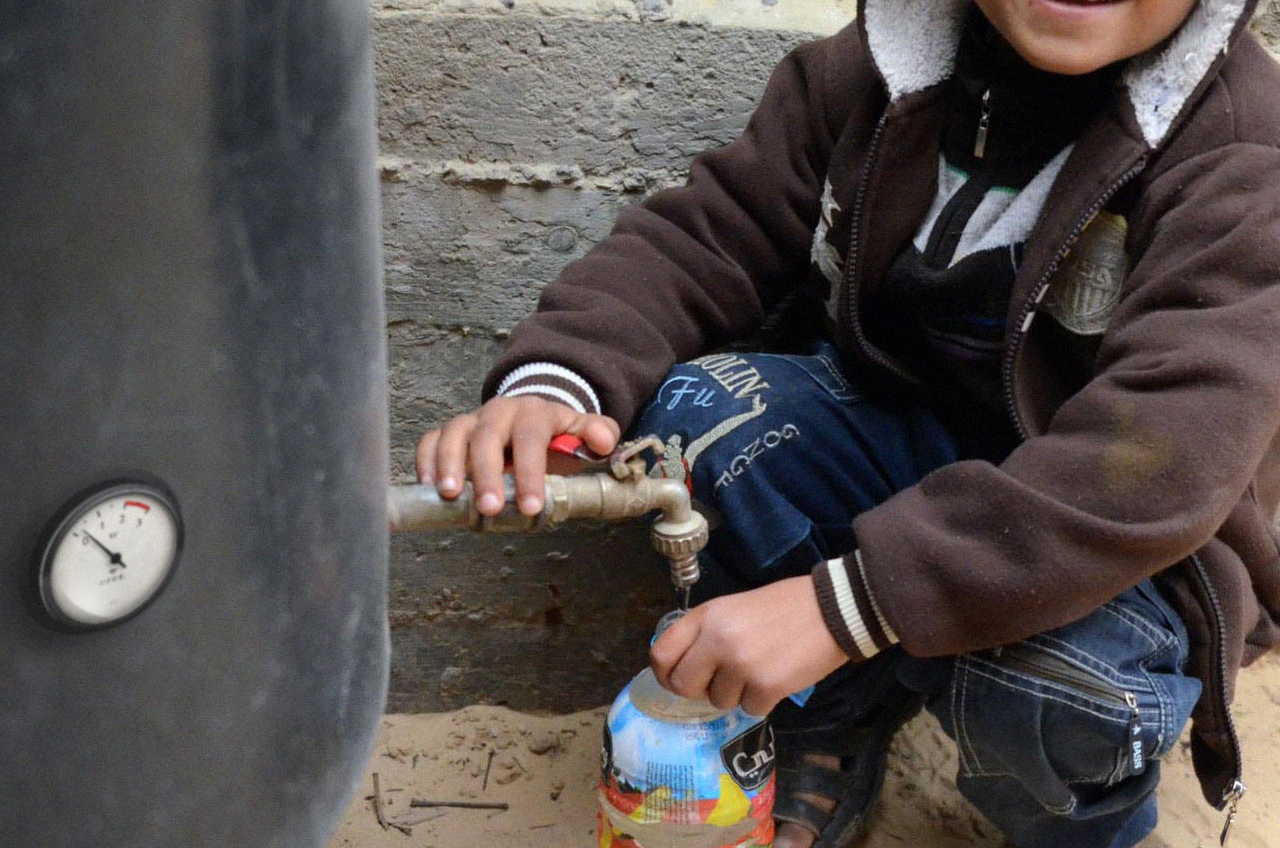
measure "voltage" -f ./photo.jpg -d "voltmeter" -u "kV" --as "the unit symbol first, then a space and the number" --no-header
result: kV 0.25
